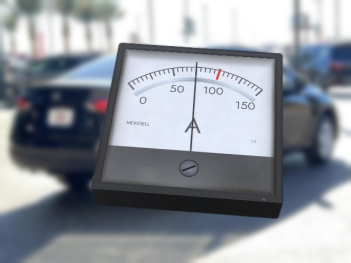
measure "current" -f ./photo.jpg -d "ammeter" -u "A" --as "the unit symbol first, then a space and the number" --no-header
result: A 75
